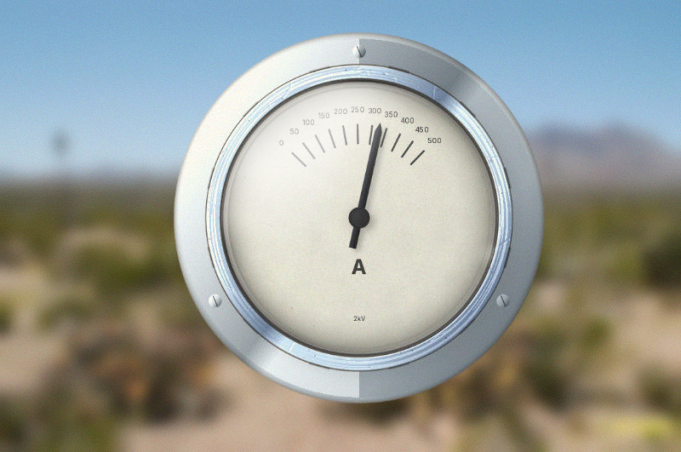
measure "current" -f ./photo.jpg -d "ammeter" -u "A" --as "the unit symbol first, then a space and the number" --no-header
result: A 325
